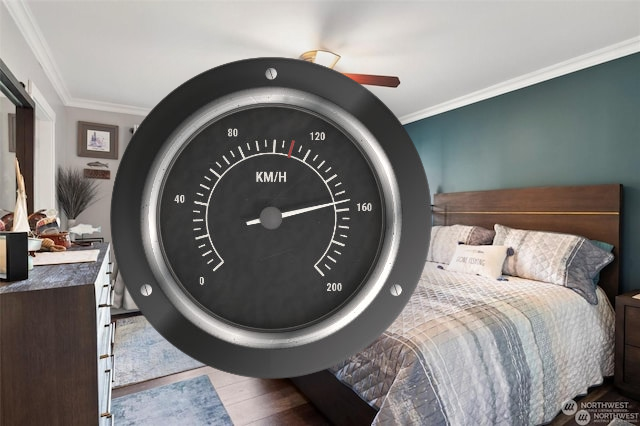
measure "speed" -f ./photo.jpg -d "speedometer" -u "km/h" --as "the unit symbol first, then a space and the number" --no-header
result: km/h 155
